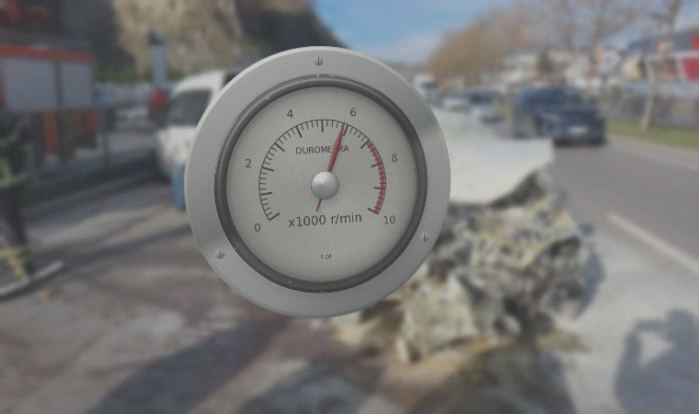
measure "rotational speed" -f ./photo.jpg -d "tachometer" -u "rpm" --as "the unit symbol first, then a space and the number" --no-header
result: rpm 5800
